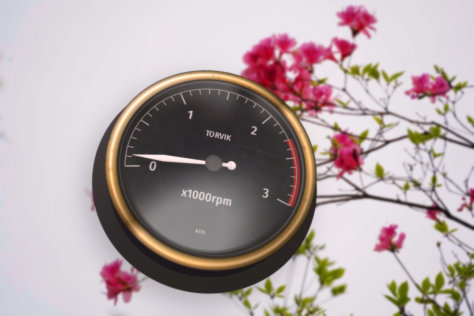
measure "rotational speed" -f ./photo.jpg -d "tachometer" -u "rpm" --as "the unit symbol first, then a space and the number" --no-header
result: rpm 100
